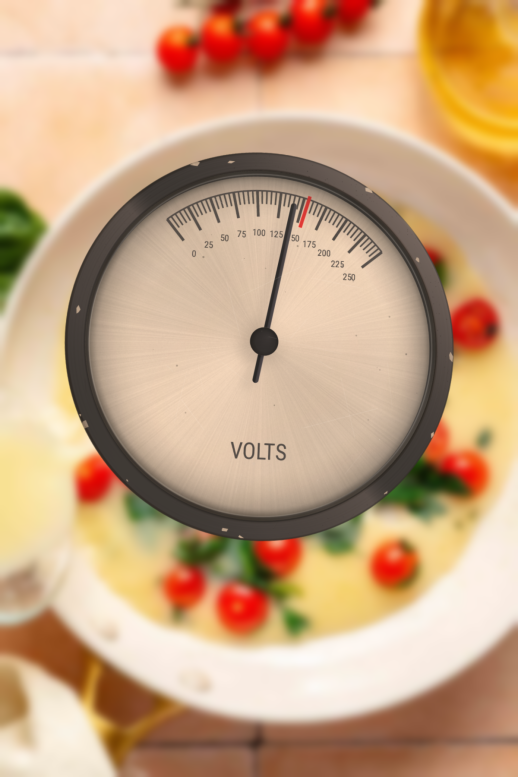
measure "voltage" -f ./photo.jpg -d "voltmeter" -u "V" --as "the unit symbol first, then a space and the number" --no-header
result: V 140
